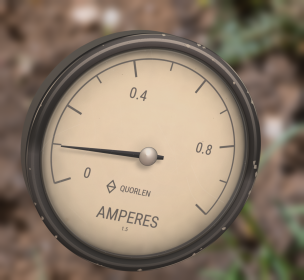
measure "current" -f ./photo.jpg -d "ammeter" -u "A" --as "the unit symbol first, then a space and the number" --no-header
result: A 0.1
